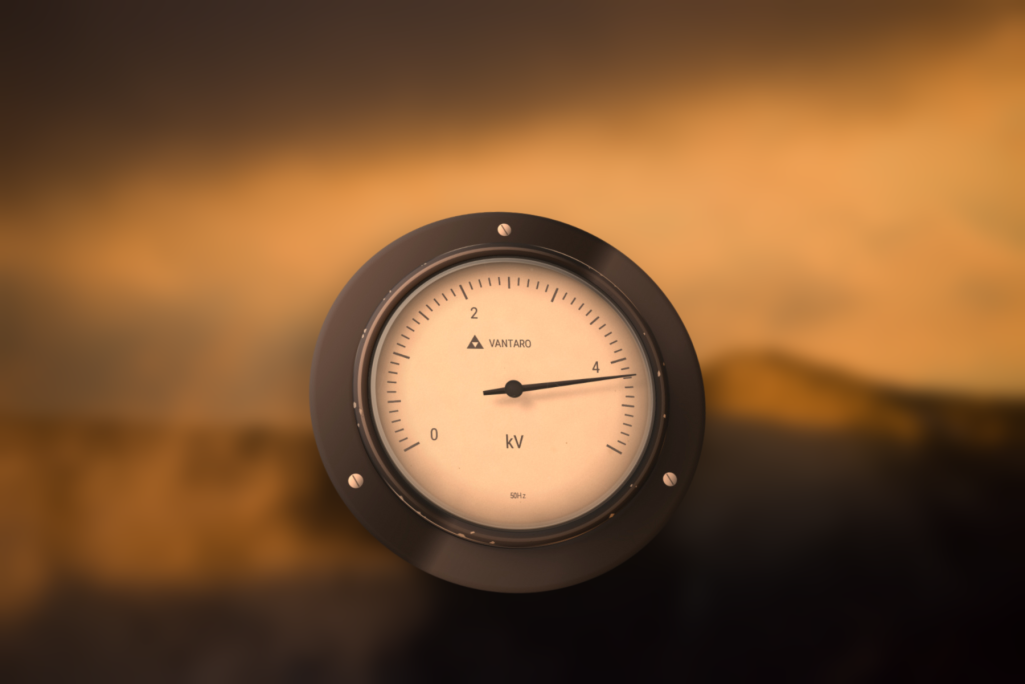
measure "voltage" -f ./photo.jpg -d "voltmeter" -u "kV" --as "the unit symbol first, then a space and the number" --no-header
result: kV 4.2
